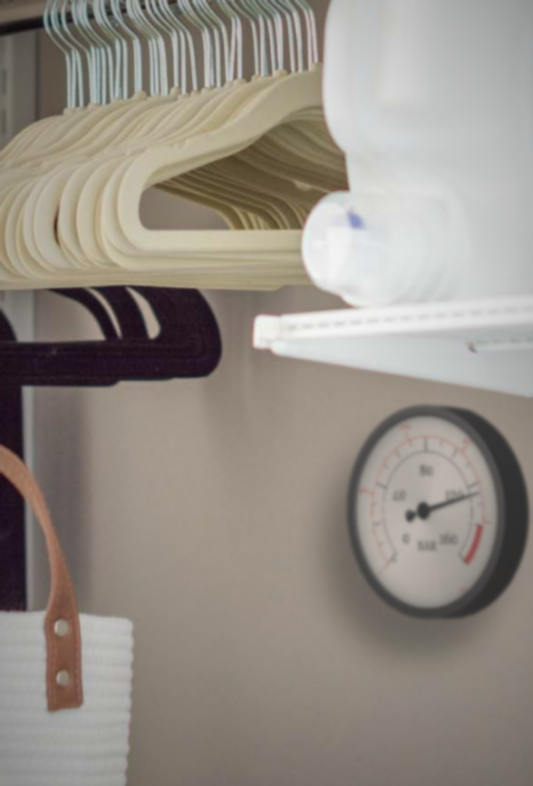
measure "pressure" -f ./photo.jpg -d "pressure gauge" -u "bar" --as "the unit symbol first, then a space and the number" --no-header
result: bar 125
